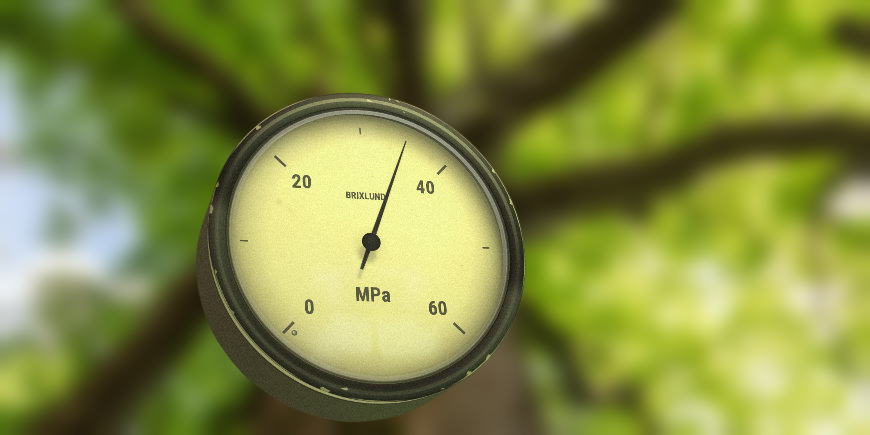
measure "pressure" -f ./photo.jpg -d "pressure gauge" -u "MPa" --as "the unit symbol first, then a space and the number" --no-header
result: MPa 35
